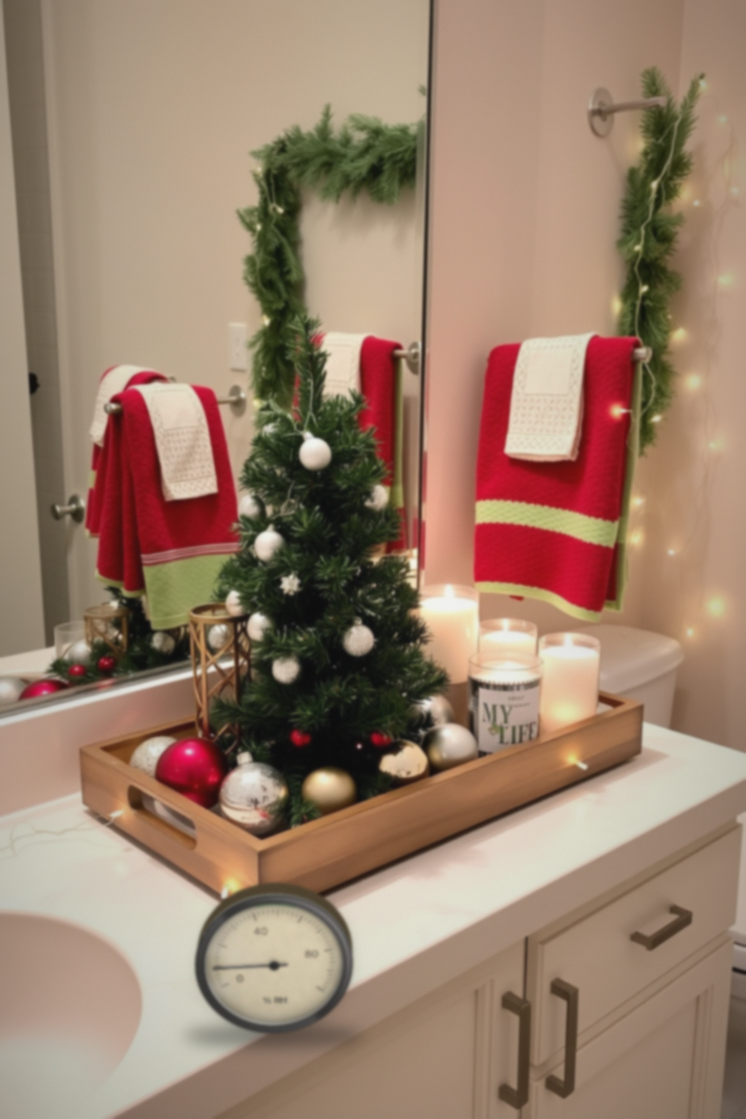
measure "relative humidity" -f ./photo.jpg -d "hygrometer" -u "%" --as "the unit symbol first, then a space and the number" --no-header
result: % 10
